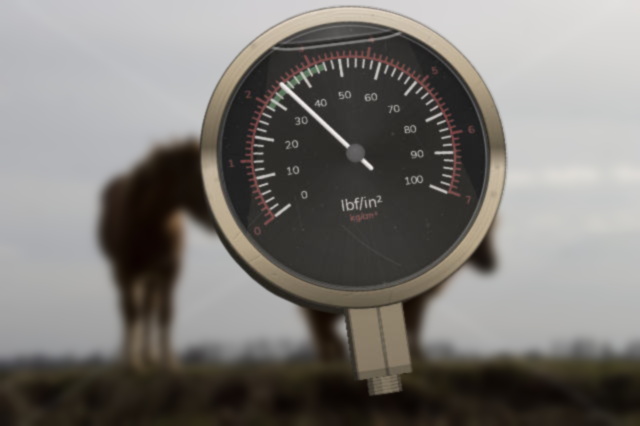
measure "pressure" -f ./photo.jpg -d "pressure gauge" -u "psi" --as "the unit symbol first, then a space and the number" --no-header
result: psi 34
